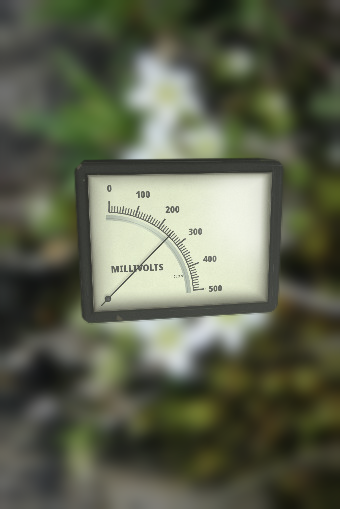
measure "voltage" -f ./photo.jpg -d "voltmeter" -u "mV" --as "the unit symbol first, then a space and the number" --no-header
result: mV 250
